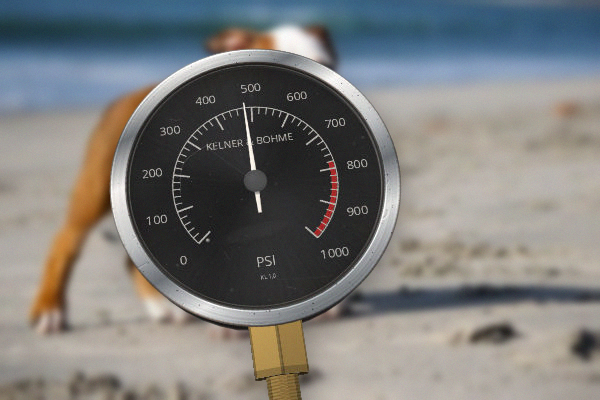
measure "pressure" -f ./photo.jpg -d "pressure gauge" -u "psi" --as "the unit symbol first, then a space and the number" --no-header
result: psi 480
